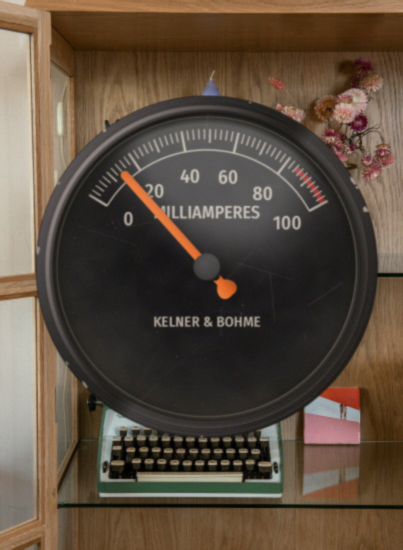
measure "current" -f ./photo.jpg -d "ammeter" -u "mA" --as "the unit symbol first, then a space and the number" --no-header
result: mA 14
